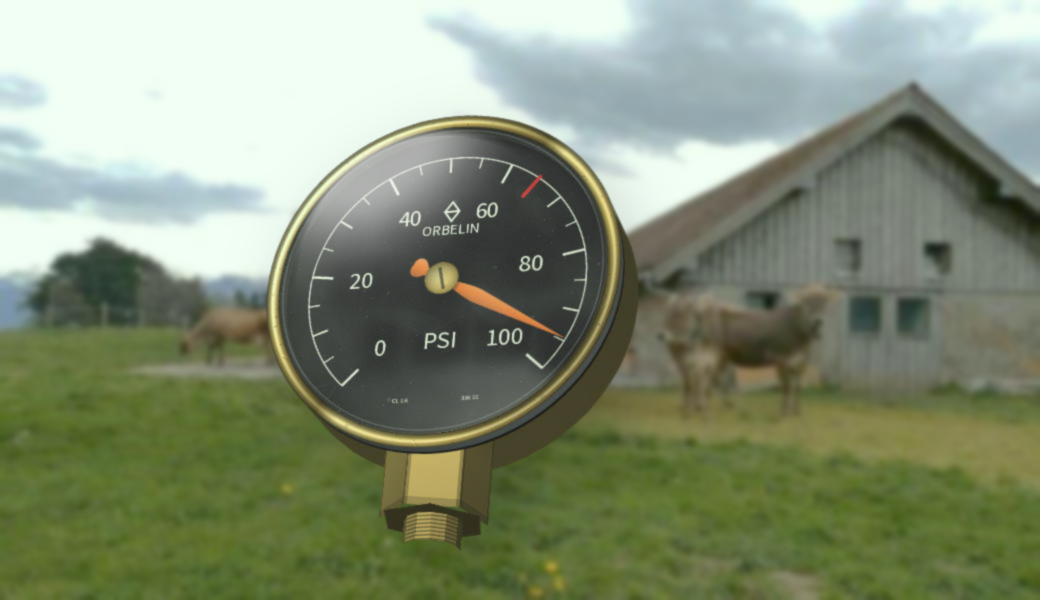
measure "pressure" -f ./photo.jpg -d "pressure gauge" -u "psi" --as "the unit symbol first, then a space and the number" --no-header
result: psi 95
